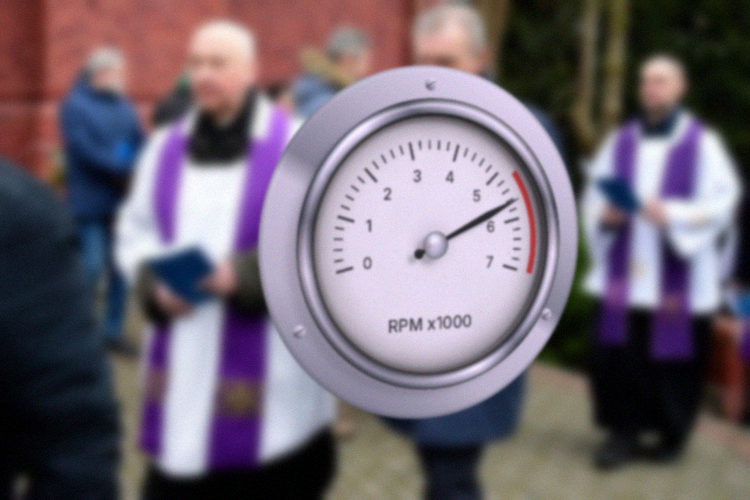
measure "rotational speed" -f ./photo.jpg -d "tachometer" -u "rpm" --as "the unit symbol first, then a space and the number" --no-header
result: rpm 5600
